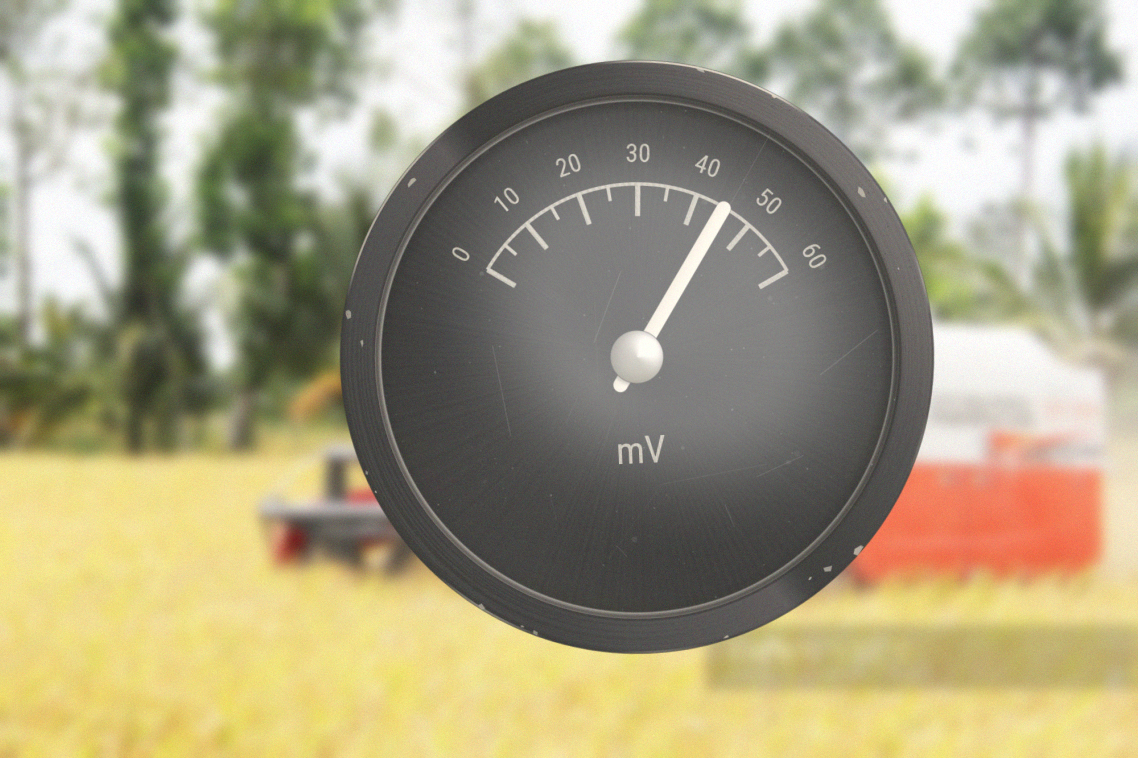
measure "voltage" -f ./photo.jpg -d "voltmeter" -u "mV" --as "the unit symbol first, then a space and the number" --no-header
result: mV 45
